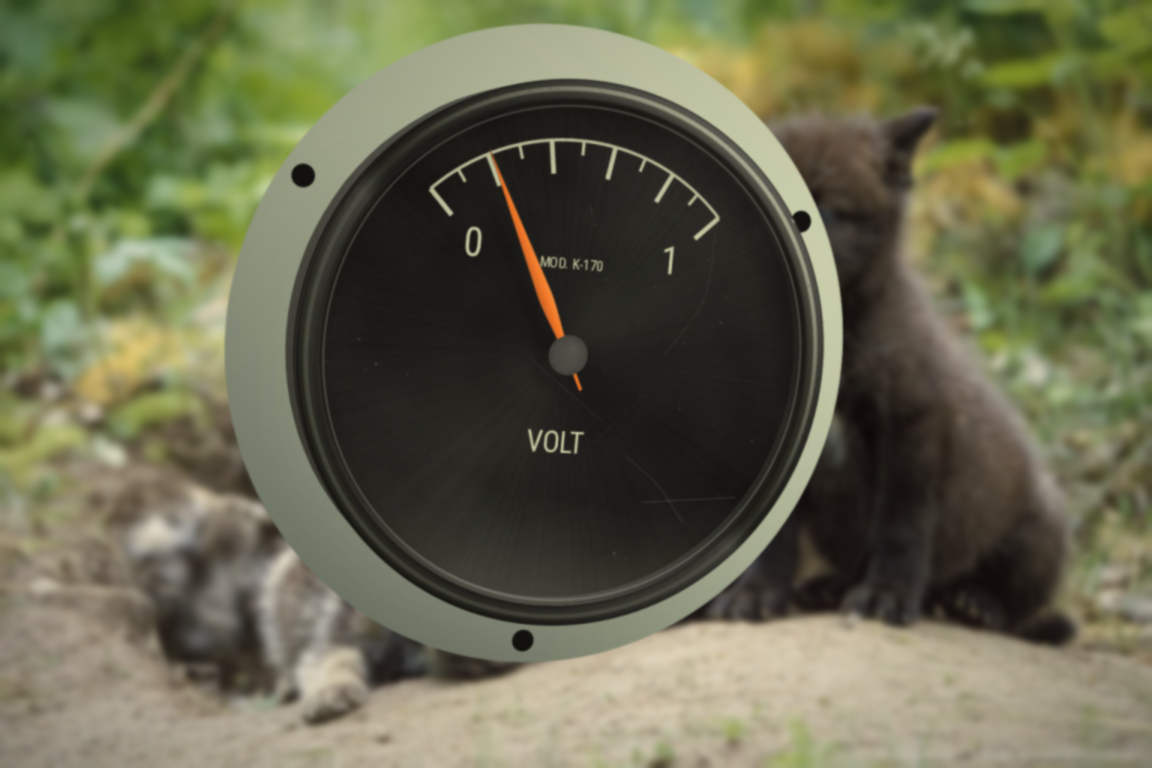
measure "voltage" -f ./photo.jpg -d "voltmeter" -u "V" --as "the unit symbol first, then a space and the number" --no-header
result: V 0.2
